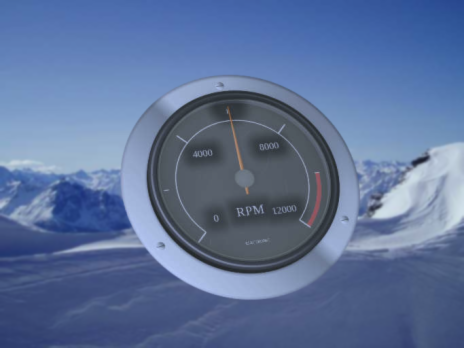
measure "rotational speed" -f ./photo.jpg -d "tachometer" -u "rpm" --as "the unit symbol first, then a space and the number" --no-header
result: rpm 6000
